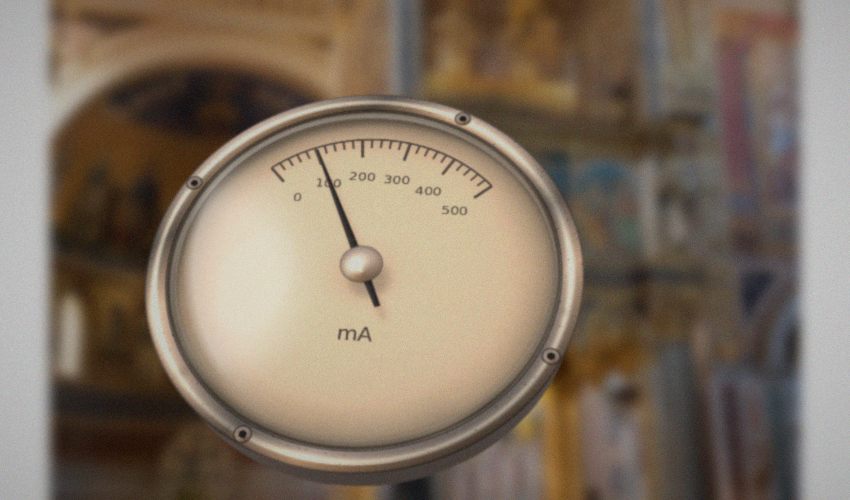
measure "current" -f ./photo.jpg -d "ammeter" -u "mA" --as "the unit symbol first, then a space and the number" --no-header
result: mA 100
